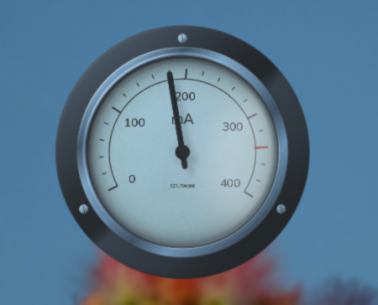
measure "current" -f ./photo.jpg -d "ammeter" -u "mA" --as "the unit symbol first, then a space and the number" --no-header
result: mA 180
